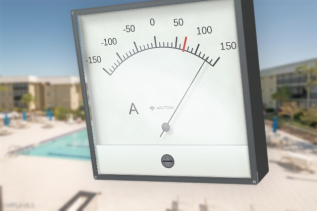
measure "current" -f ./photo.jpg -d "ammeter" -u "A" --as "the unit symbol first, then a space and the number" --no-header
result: A 130
